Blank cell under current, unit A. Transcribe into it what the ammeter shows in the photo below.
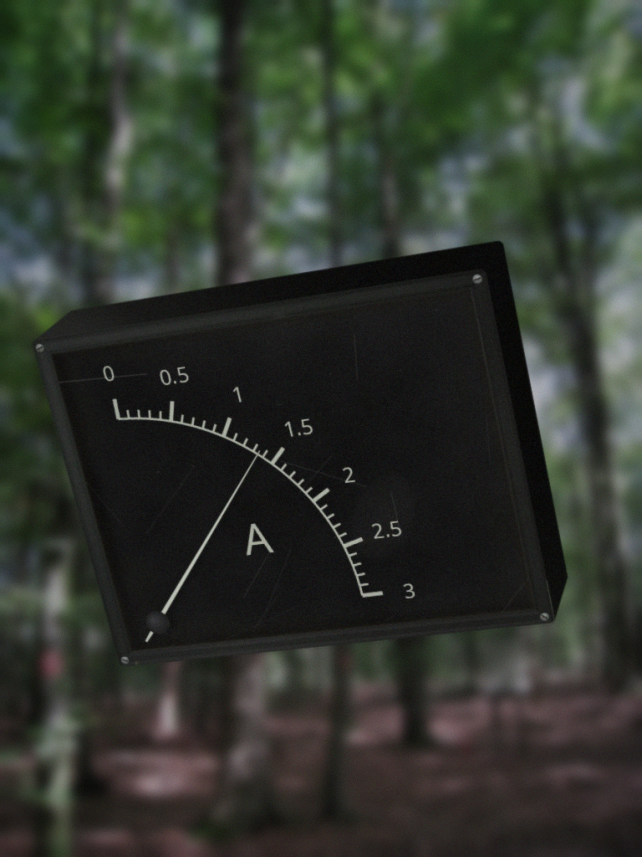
1.35 A
